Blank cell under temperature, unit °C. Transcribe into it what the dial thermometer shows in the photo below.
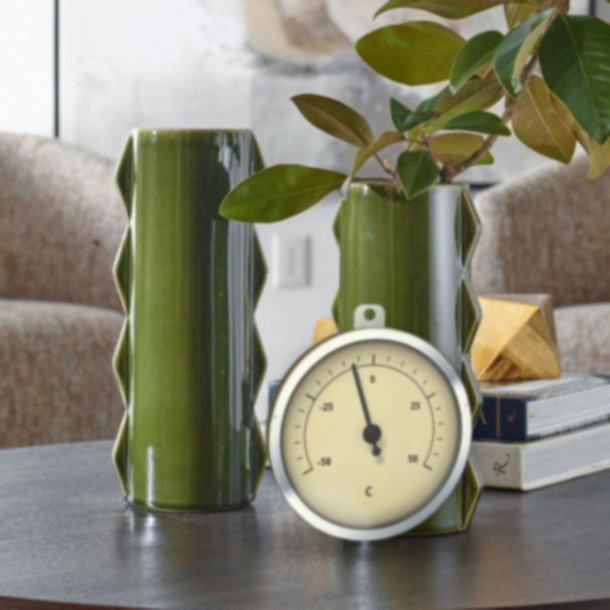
-7.5 °C
